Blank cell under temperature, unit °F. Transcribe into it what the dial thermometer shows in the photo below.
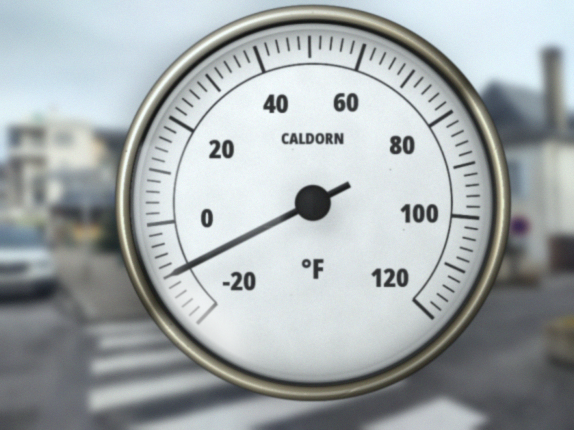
-10 °F
